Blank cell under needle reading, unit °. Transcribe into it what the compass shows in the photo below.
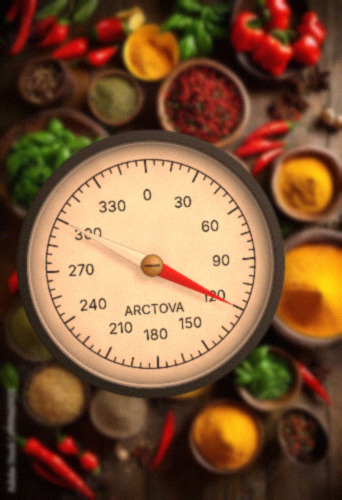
120 °
